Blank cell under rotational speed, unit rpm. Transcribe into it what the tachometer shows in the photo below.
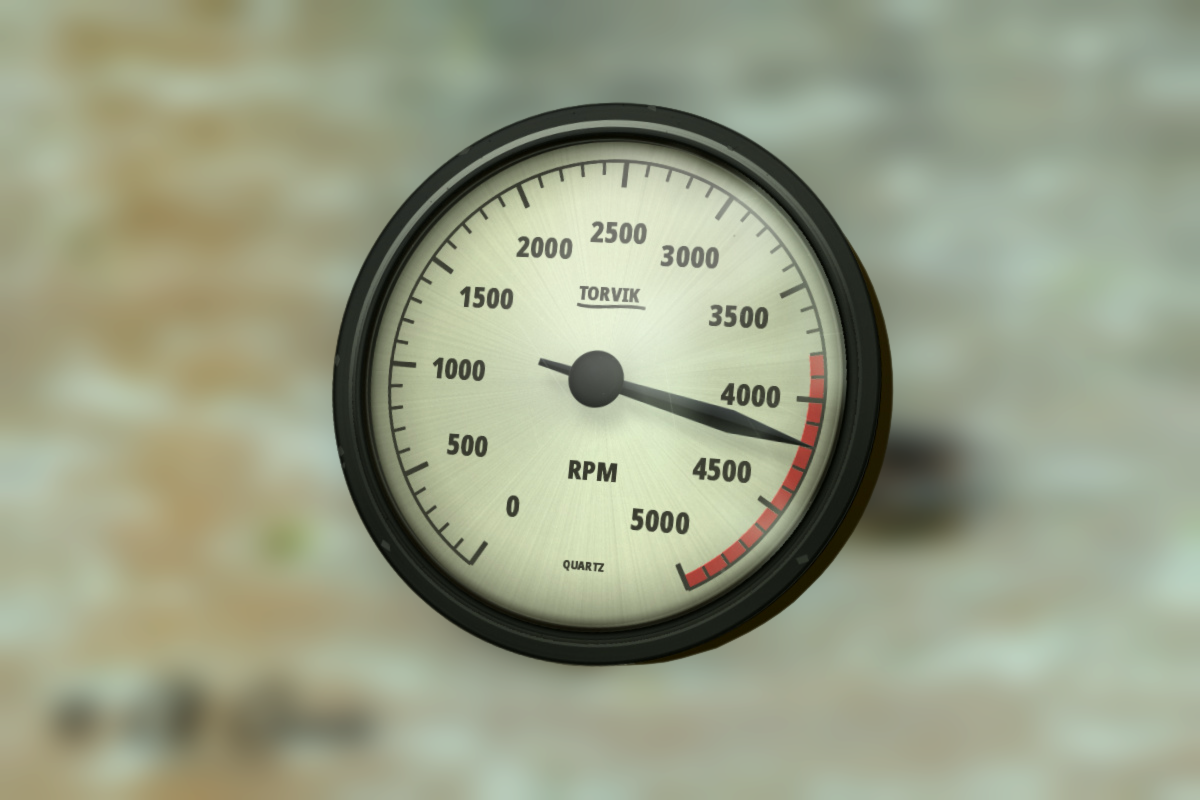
4200 rpm
